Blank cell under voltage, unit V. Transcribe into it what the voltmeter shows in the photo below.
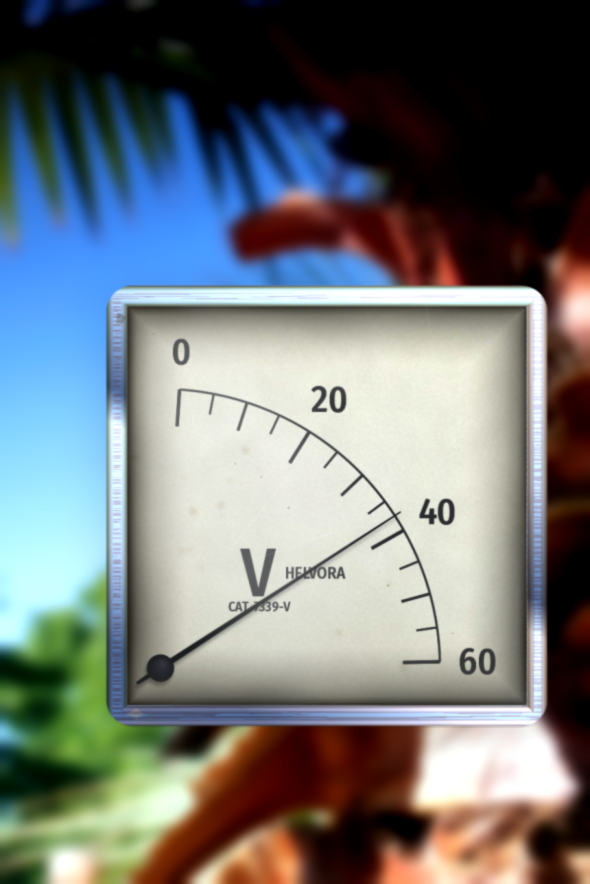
37.5 V
